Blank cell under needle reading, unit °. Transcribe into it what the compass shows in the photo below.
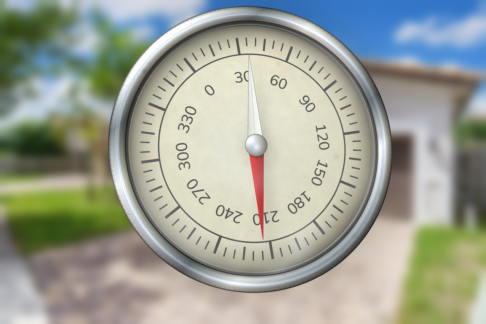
215 °
